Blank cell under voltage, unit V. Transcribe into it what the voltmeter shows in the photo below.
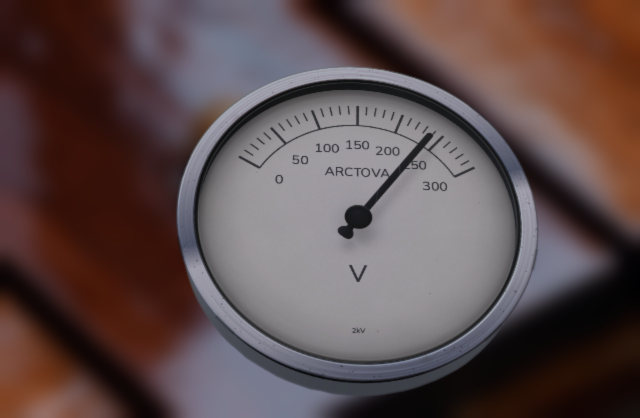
240 V
